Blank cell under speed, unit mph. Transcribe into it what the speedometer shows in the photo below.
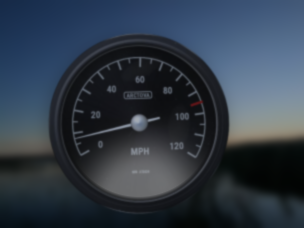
7.5 mph
